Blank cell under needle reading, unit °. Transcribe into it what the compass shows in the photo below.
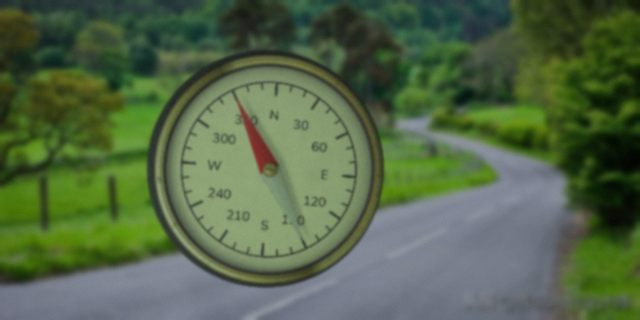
330 °
